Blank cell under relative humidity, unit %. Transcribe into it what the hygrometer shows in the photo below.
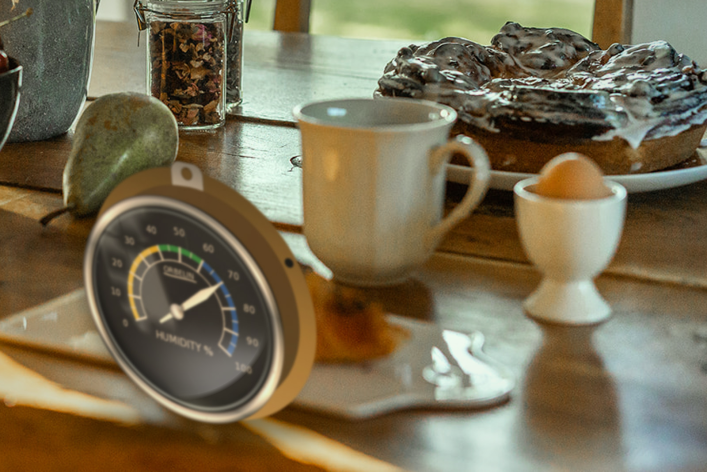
70 %
